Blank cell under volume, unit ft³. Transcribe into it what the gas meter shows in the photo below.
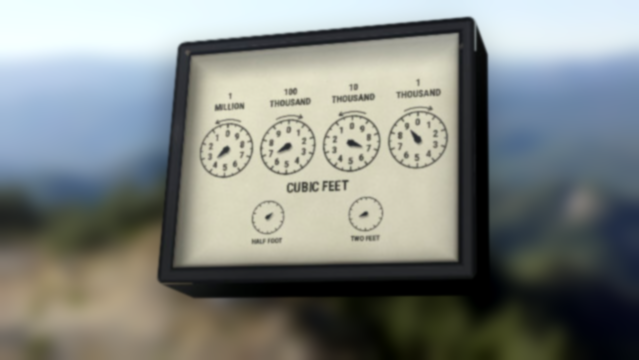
366900 ft³
